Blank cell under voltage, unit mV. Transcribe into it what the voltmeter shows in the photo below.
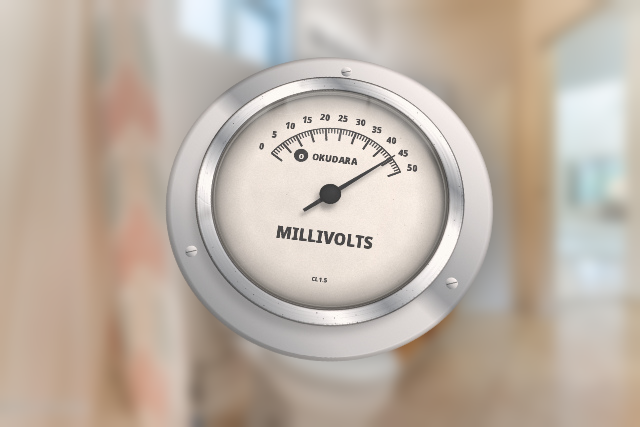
45 mV
